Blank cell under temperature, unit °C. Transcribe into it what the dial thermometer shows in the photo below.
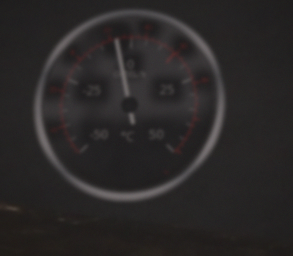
-5 °C
